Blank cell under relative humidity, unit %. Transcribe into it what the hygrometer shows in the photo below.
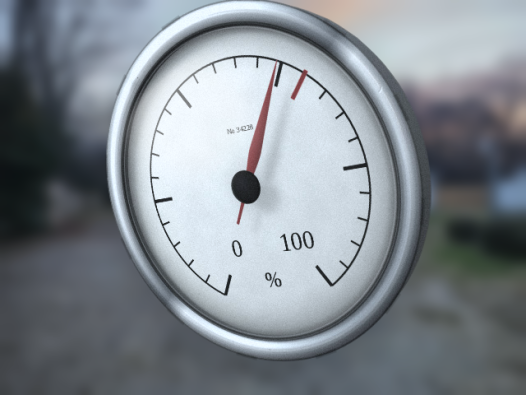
60 %
